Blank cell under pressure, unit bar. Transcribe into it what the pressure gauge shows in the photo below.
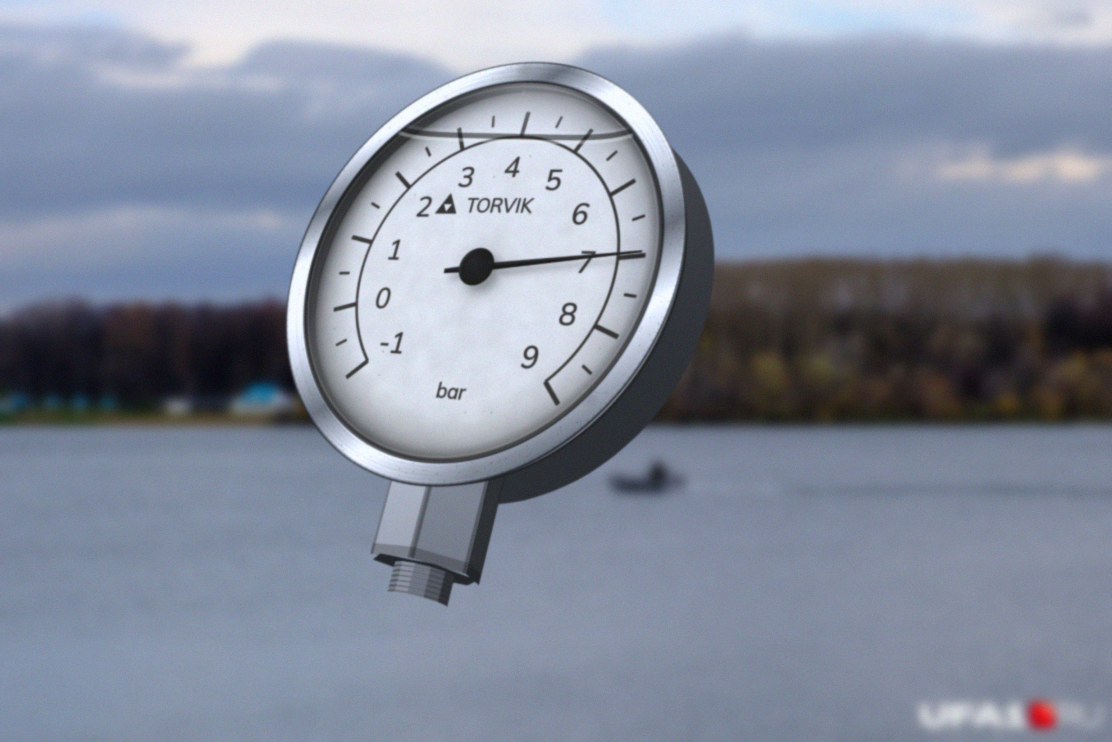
7 bar
